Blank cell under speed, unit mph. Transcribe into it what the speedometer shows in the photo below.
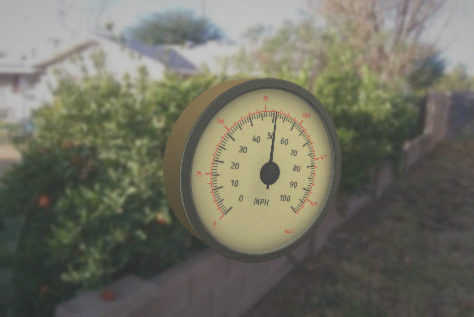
50 mph
